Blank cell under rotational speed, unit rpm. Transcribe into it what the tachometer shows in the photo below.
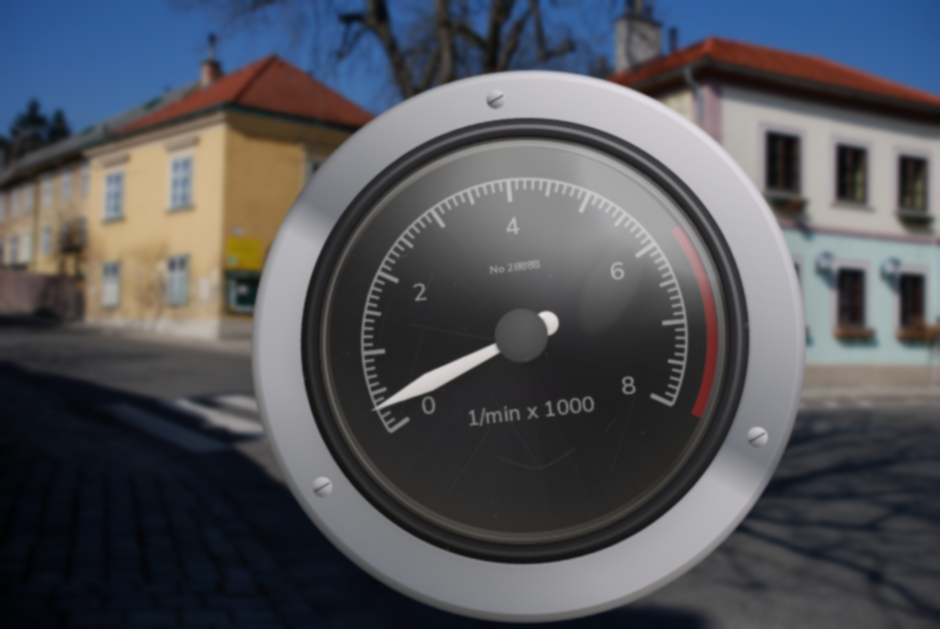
300 rpm
